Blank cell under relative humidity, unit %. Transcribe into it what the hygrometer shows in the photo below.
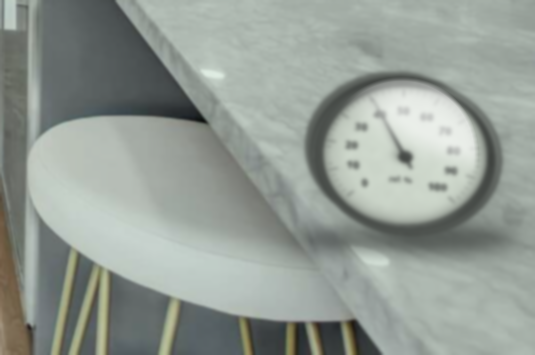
40 %
